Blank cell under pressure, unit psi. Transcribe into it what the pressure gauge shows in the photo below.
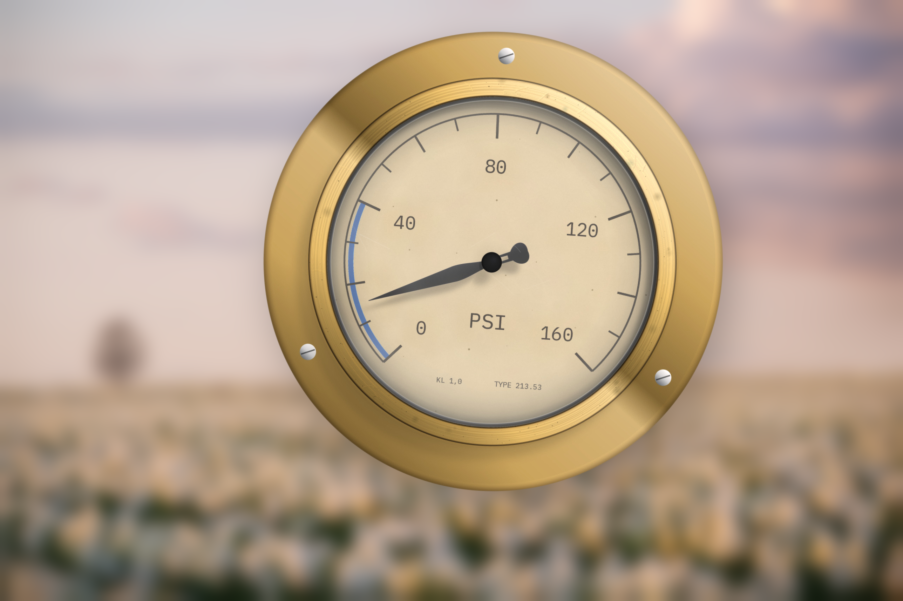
15 psi
